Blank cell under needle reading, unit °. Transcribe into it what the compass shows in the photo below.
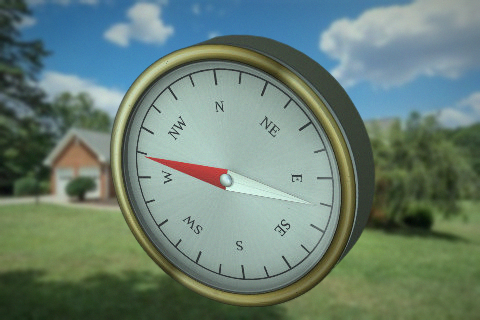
285 °
